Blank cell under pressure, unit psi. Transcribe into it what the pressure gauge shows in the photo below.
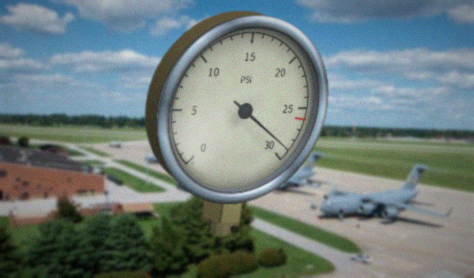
29 psi
